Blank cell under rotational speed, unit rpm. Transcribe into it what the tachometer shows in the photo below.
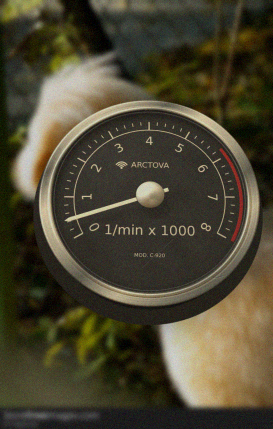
400 rpm
